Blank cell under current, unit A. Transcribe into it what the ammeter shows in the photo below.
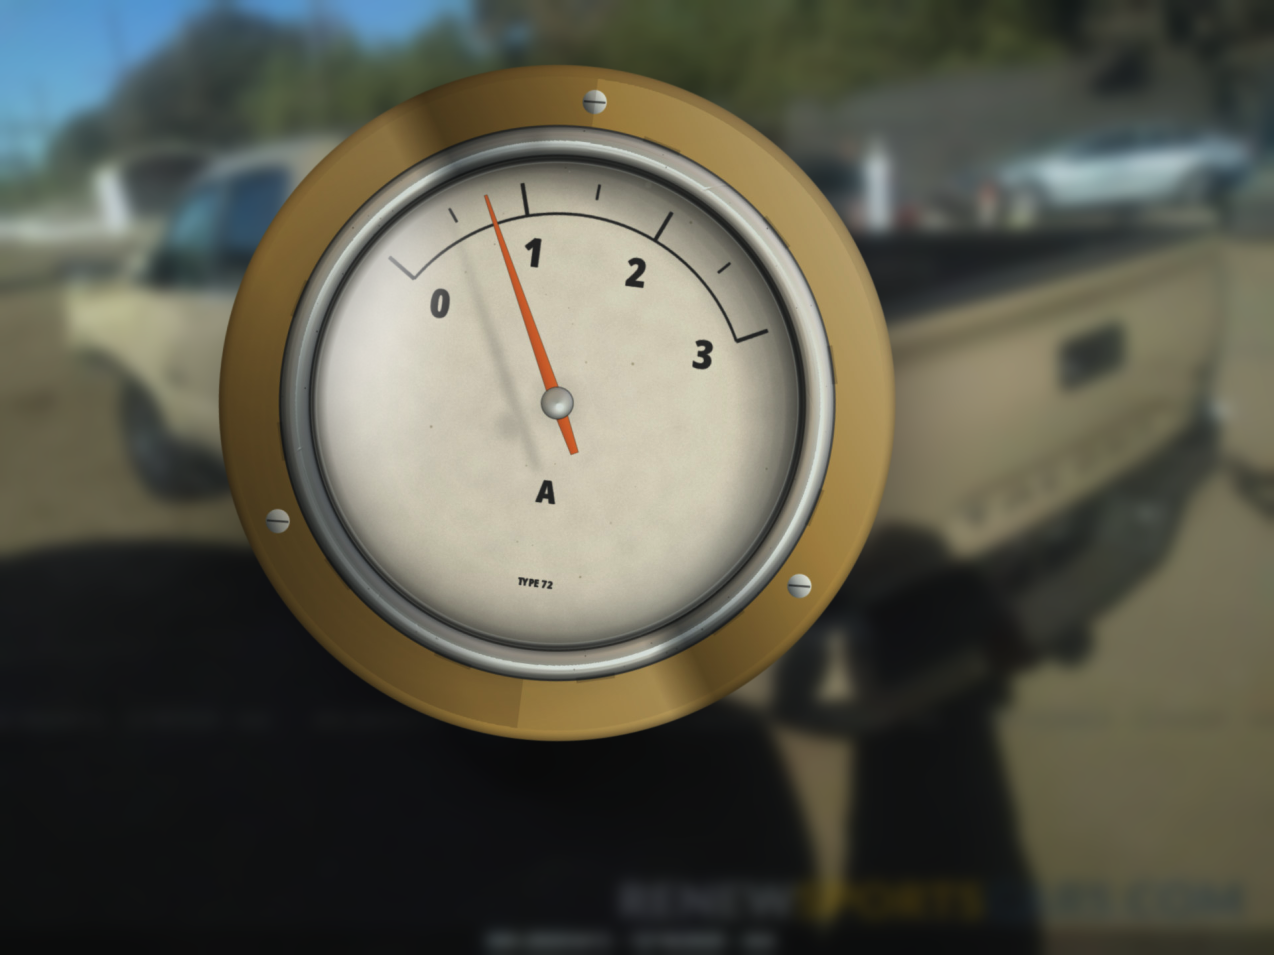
0.75 A
